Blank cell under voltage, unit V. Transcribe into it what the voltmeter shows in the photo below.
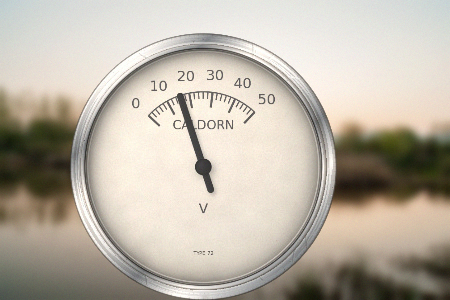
16 V
